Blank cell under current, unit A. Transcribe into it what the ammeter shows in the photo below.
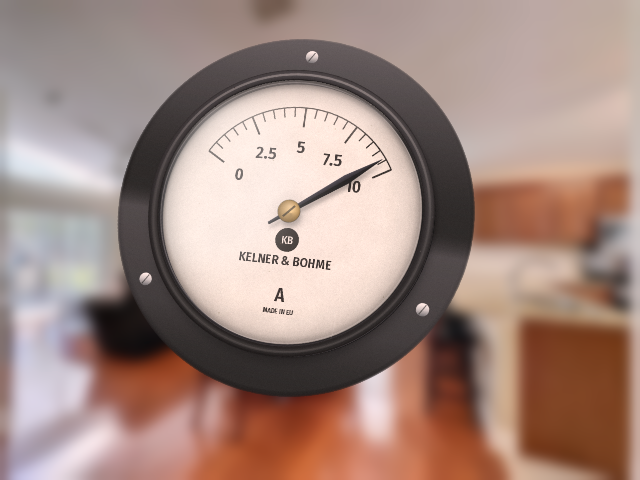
9.5 A
